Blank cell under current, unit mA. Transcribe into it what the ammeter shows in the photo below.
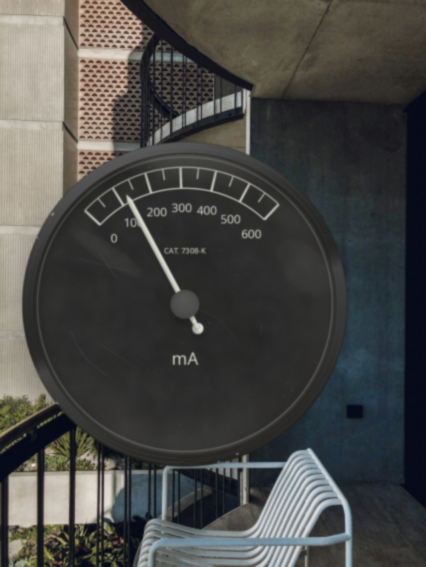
125 mA
